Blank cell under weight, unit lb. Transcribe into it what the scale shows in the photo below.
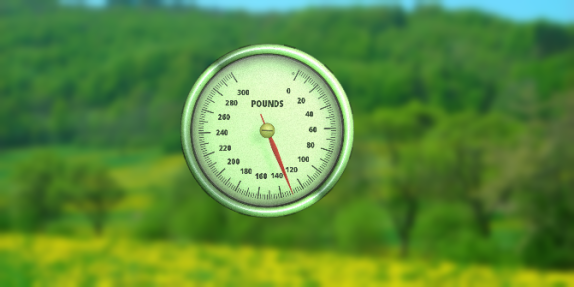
130 lb
